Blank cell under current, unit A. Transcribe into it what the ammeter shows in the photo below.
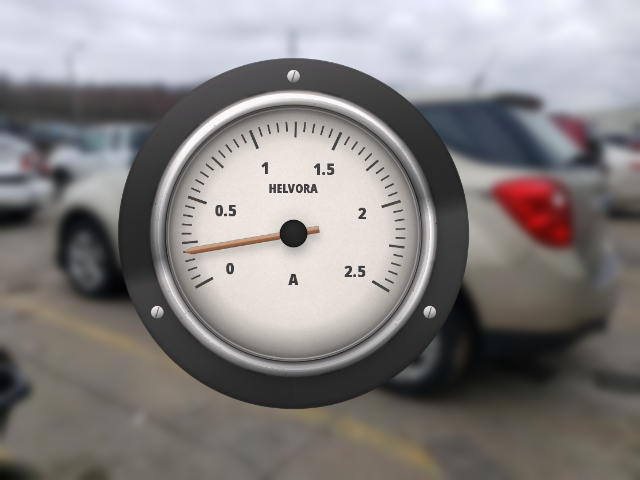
0.2 A
